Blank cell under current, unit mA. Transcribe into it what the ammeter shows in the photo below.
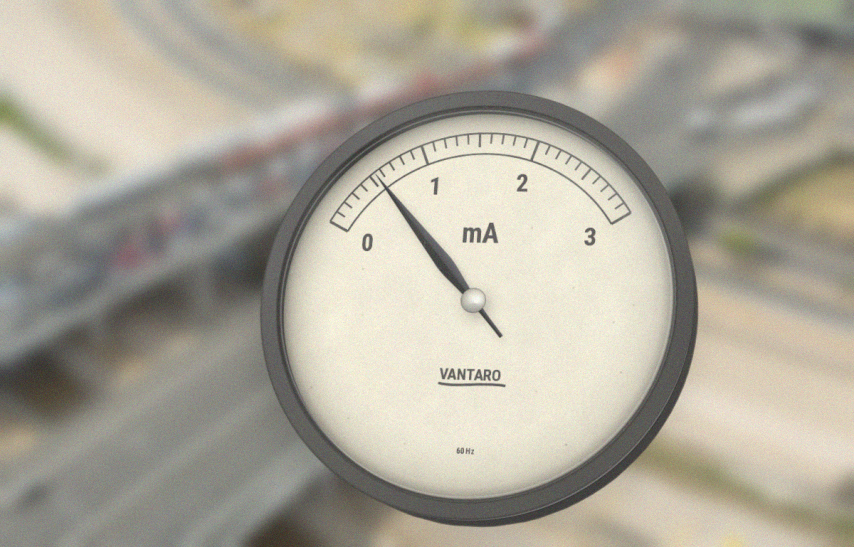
0.55 mA
